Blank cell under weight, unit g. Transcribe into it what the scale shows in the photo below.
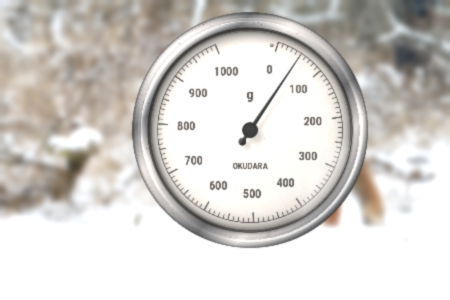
50 g
